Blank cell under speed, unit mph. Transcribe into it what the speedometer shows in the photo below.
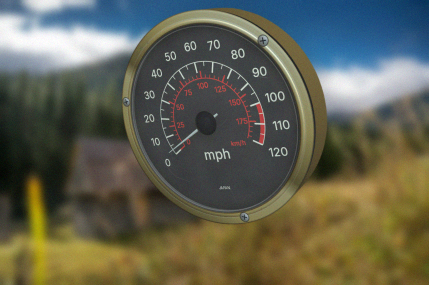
2.5 mph
